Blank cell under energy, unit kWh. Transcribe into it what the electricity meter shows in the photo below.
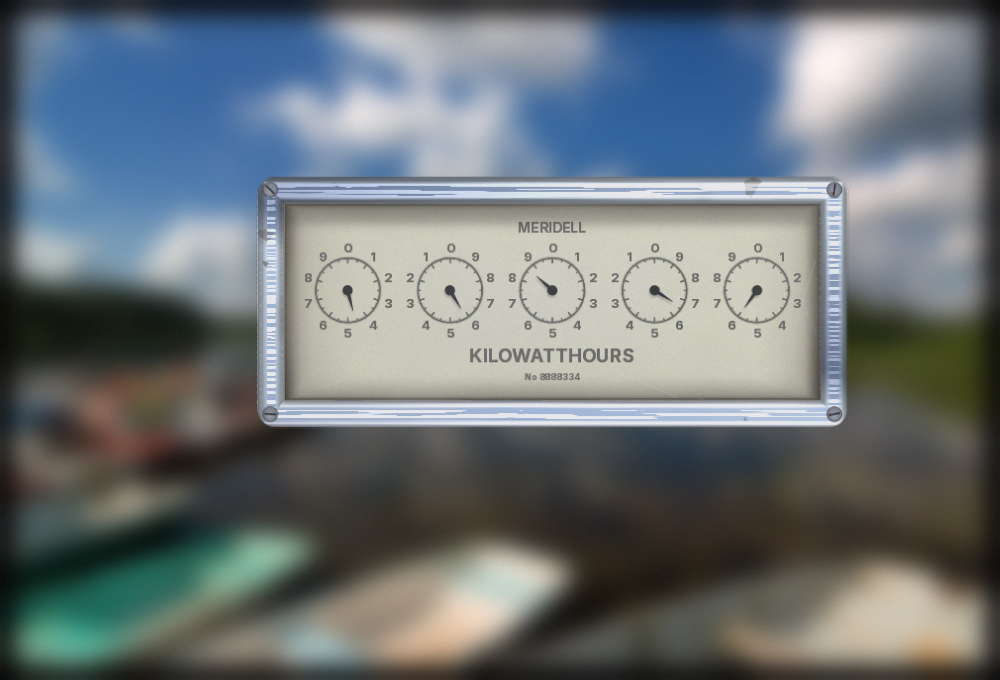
45866 kWh
